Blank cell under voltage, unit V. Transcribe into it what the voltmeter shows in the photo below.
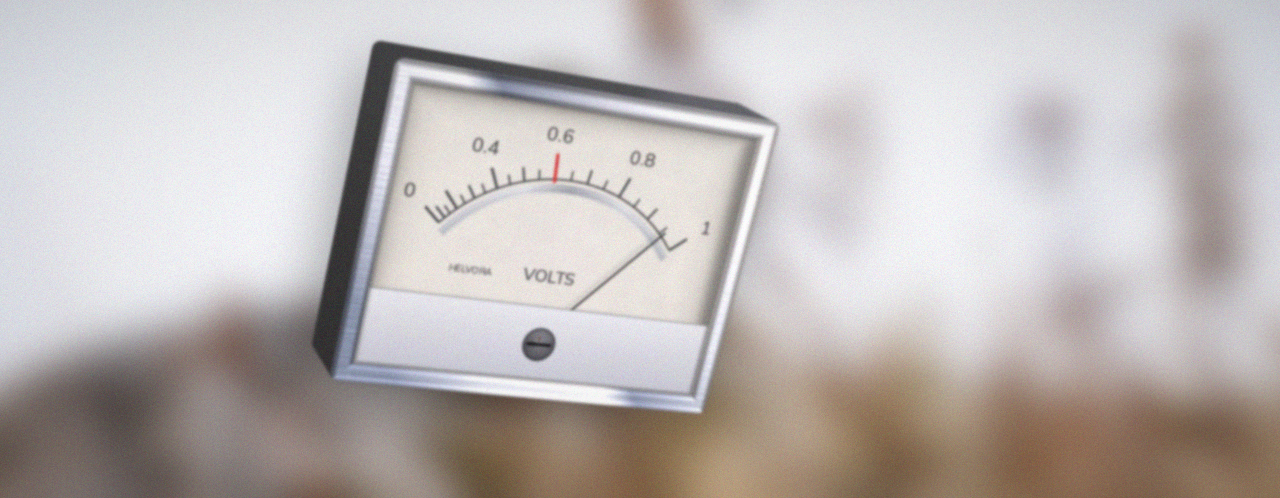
0.95 V
